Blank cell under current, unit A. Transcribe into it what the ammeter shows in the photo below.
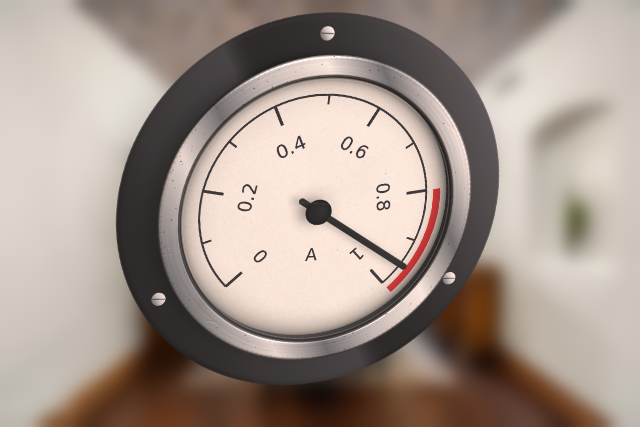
0.95 A
